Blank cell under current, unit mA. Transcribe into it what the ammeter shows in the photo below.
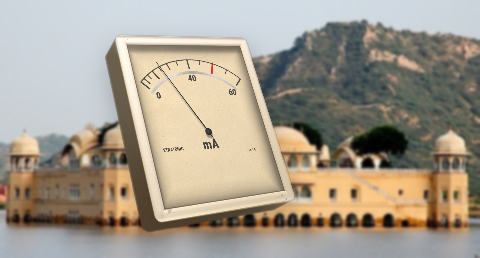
25 mA
